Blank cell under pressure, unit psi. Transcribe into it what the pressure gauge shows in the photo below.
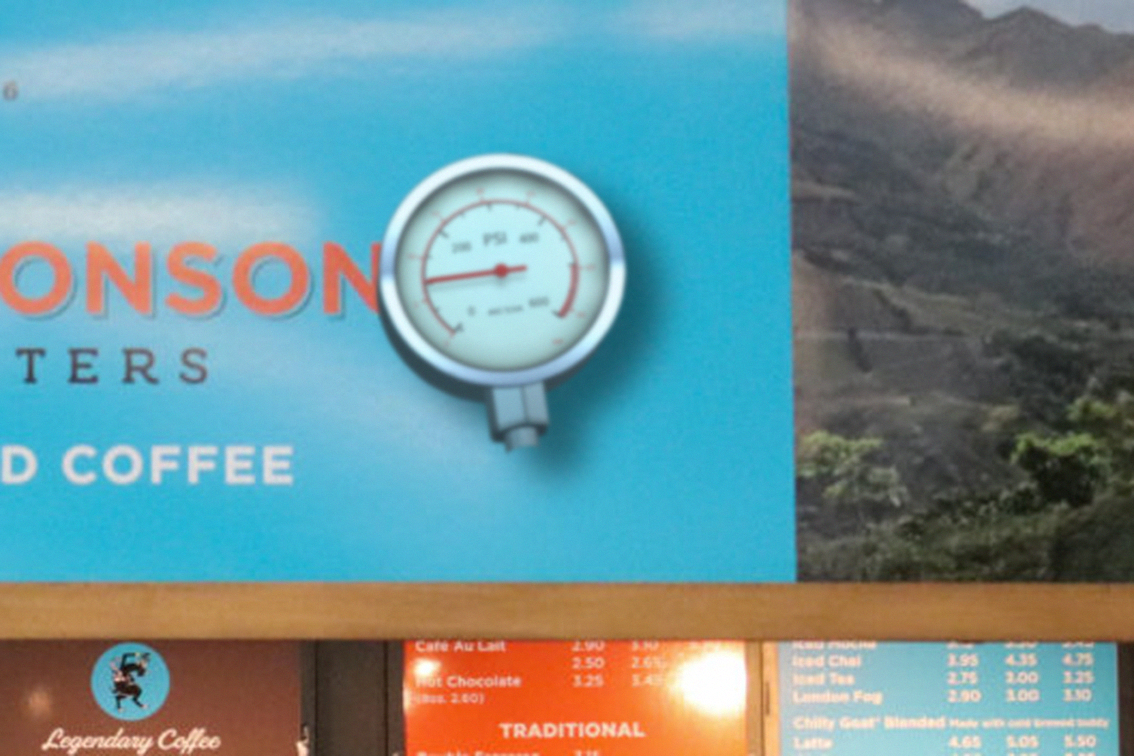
100 psi
